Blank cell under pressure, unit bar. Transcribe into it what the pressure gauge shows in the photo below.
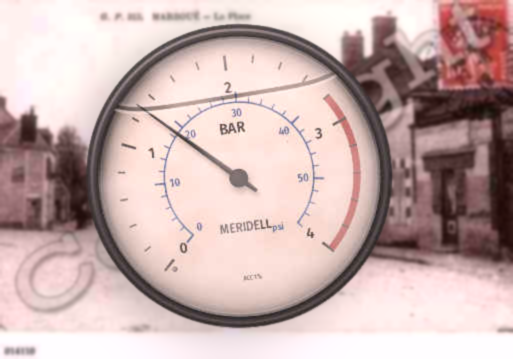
1.3 bar
